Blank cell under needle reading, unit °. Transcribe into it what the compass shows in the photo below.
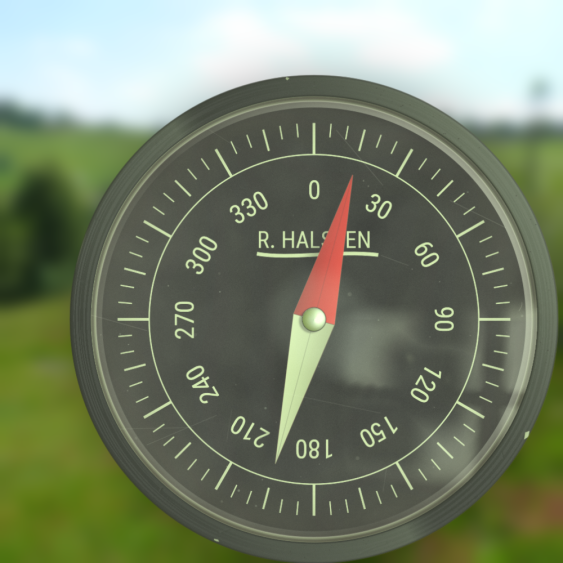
15 °
